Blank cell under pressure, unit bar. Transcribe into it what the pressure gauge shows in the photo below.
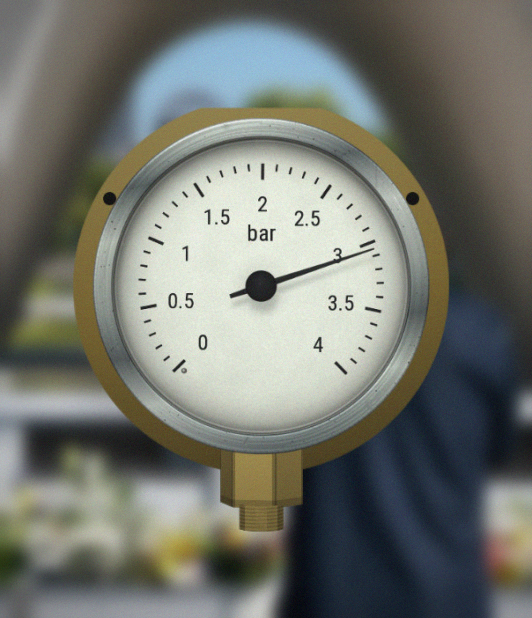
3.05 bar
